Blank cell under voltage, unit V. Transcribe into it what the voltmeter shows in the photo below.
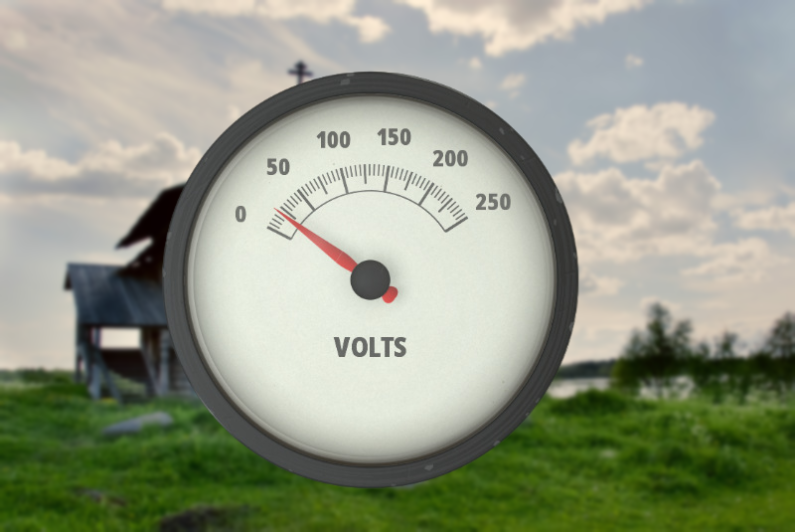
20 V
